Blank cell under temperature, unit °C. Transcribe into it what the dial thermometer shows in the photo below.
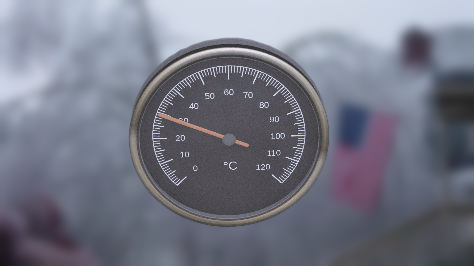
30 °C
